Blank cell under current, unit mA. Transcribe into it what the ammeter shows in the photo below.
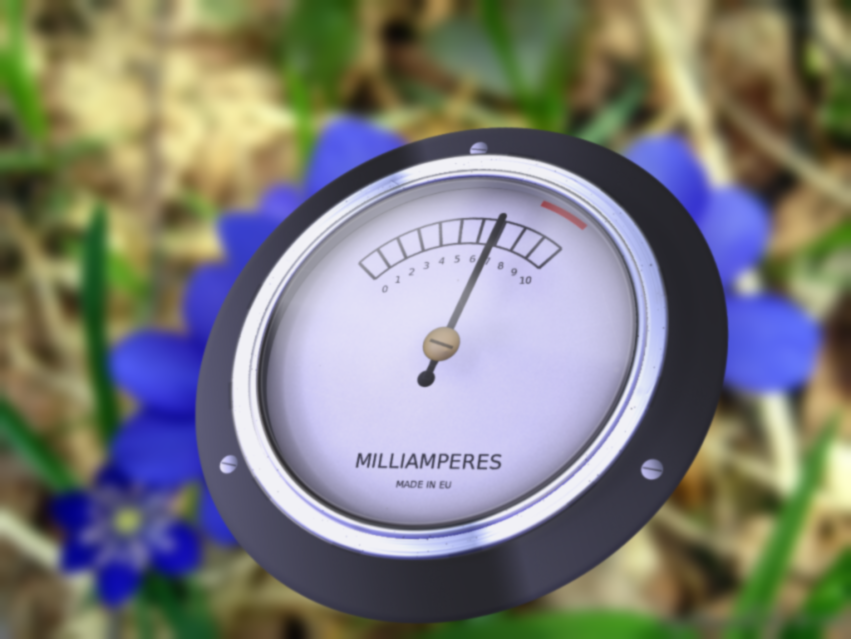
7 mA
